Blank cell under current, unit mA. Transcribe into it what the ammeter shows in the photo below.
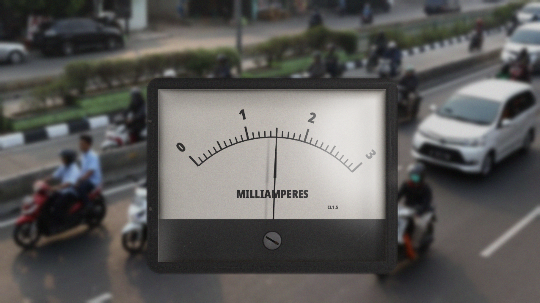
1.5 mA
